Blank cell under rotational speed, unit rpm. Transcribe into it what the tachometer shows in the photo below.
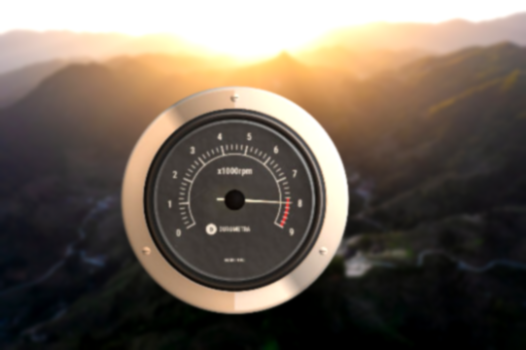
8000 rpm
